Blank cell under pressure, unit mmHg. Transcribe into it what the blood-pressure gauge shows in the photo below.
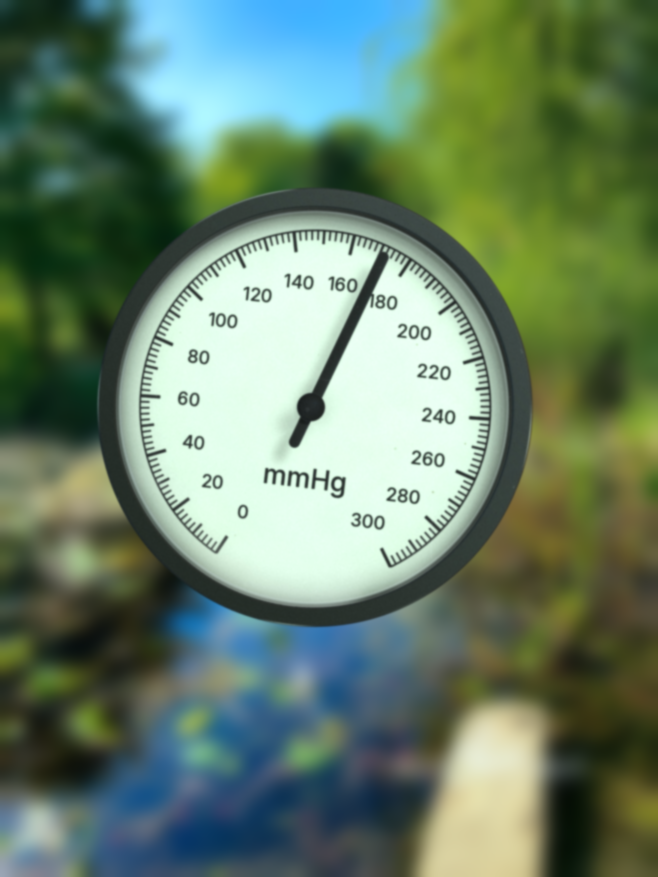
172 mmHg
